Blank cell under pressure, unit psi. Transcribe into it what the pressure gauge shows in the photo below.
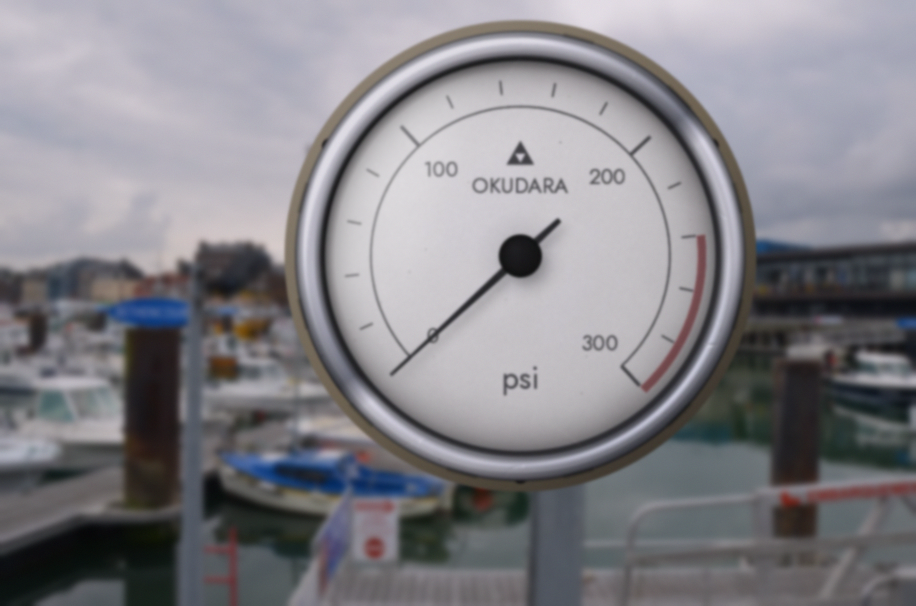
0 psi
